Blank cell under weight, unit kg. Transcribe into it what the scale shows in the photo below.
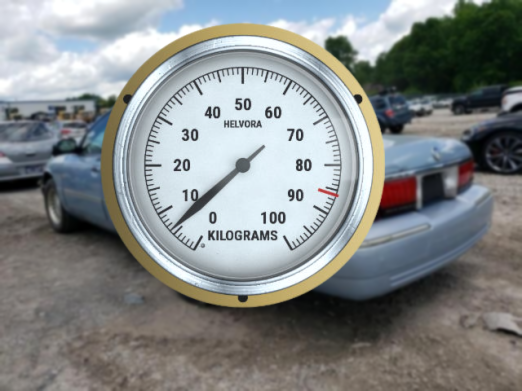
6 kg
